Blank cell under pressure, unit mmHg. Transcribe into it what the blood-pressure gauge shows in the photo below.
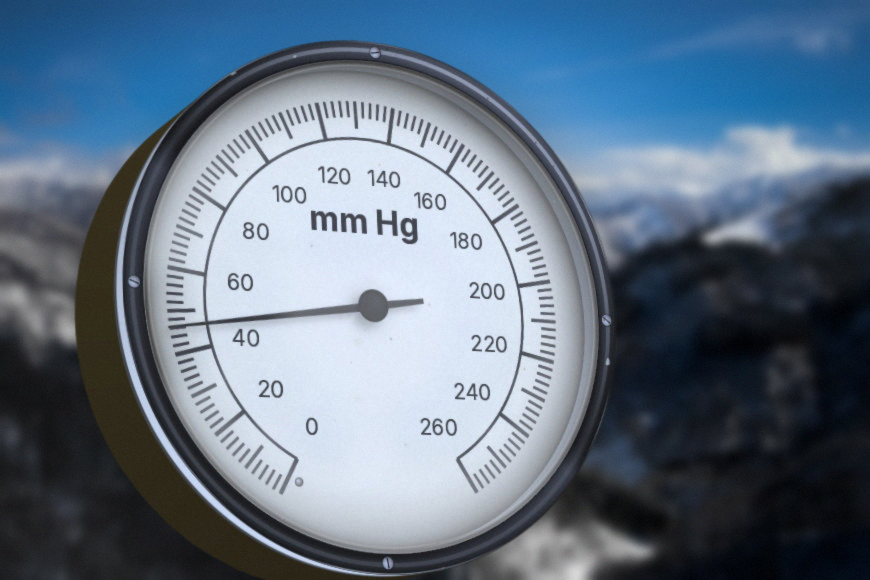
46 mmHg
